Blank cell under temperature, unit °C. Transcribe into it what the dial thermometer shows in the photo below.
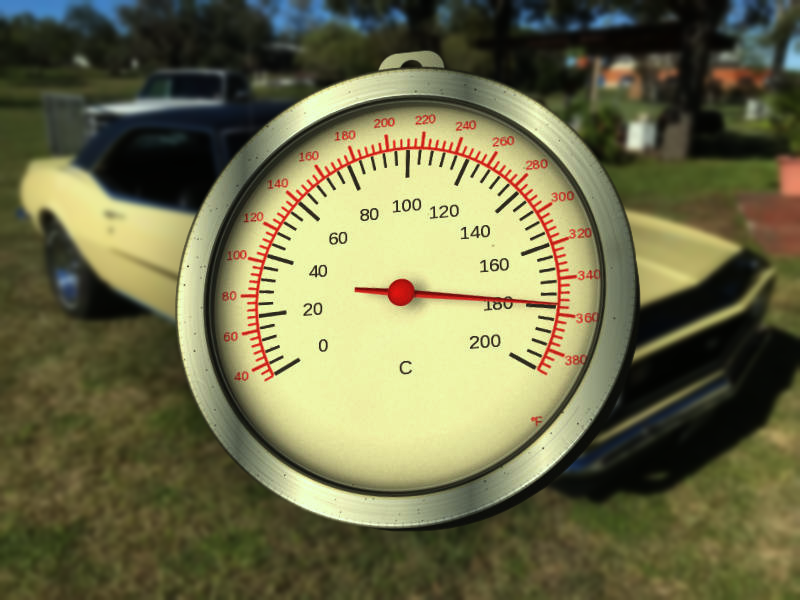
180 °C
